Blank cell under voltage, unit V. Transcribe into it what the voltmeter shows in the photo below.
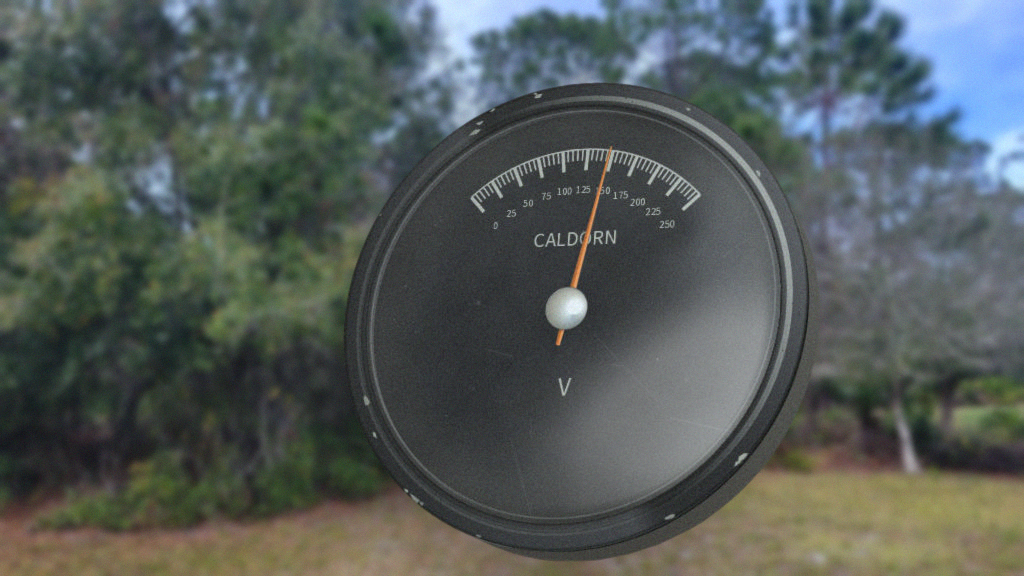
150 V
